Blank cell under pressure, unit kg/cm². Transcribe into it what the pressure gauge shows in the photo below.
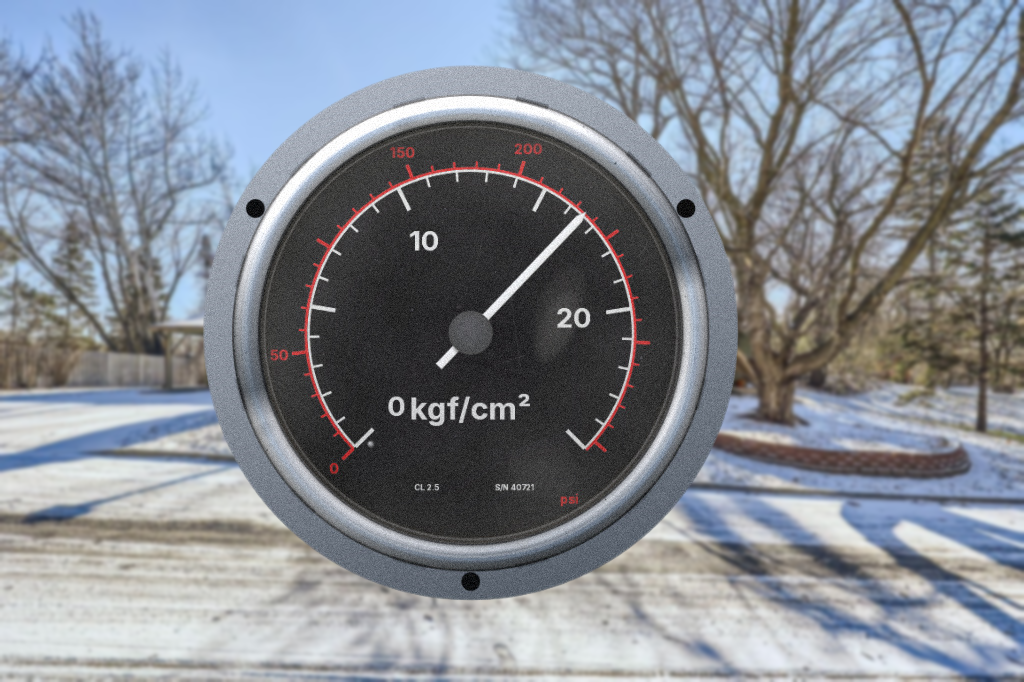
16.5 kg/cm²
